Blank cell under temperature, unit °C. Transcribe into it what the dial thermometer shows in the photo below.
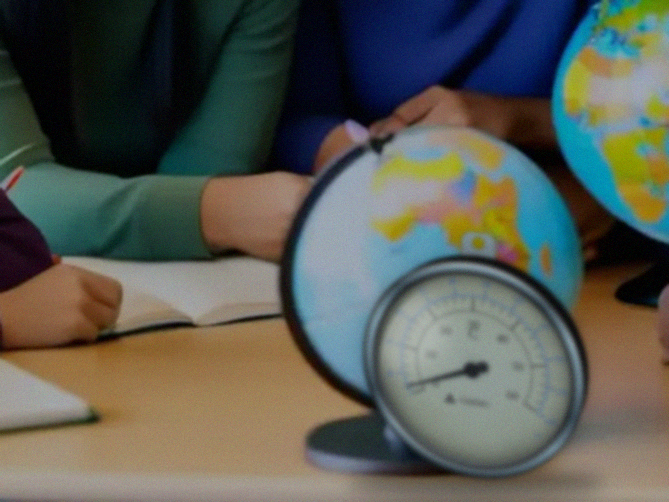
2 °C
